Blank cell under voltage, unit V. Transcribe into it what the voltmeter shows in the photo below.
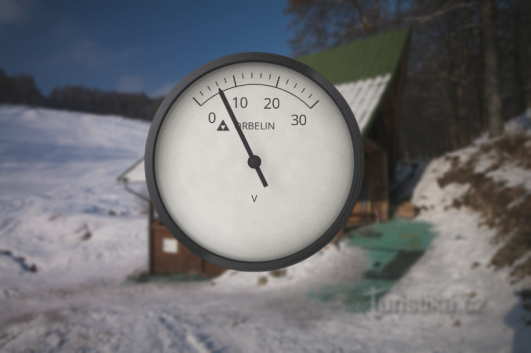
6 V
